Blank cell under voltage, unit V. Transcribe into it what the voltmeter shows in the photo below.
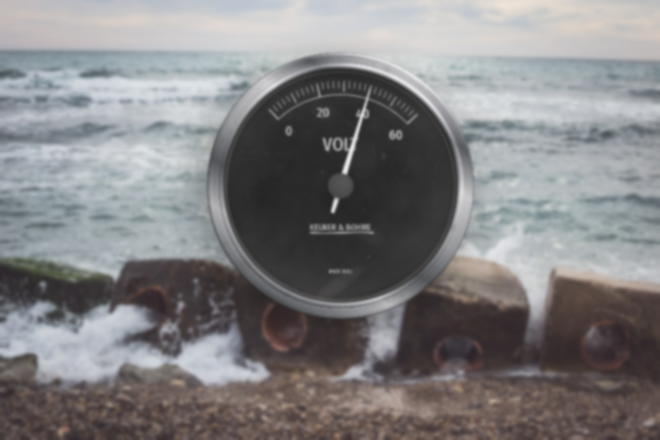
40 V
